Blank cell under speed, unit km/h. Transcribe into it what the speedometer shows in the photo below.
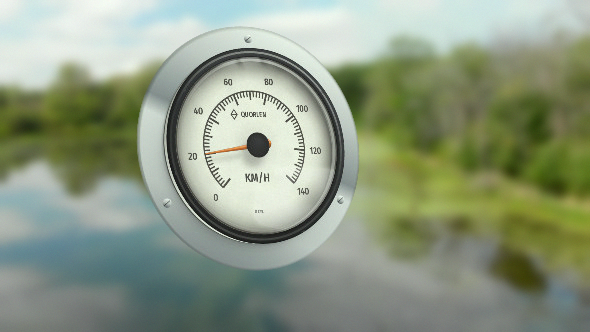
20 km/h
